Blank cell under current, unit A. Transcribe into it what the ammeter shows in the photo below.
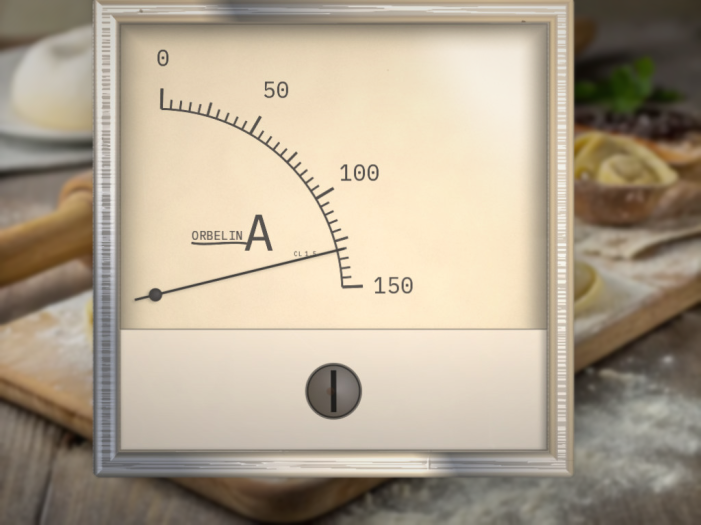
130 A
